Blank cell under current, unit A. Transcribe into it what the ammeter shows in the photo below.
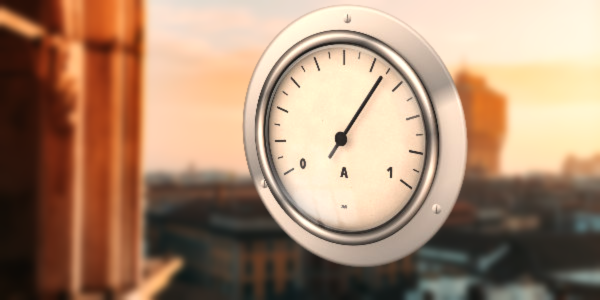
0.65 A
